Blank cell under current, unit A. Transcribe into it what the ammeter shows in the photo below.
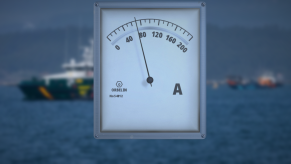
70 A
